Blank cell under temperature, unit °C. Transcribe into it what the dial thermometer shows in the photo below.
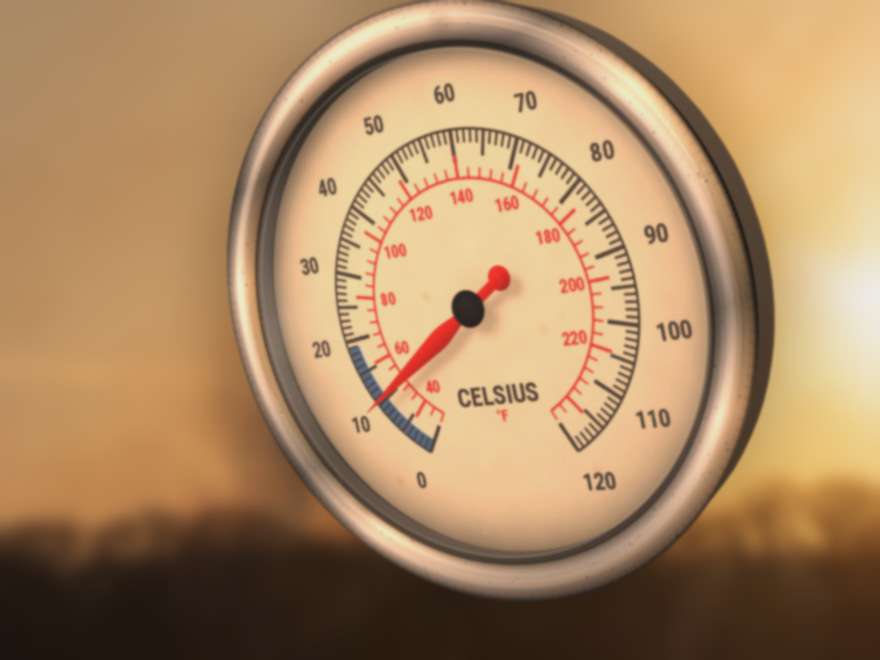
10 °C
